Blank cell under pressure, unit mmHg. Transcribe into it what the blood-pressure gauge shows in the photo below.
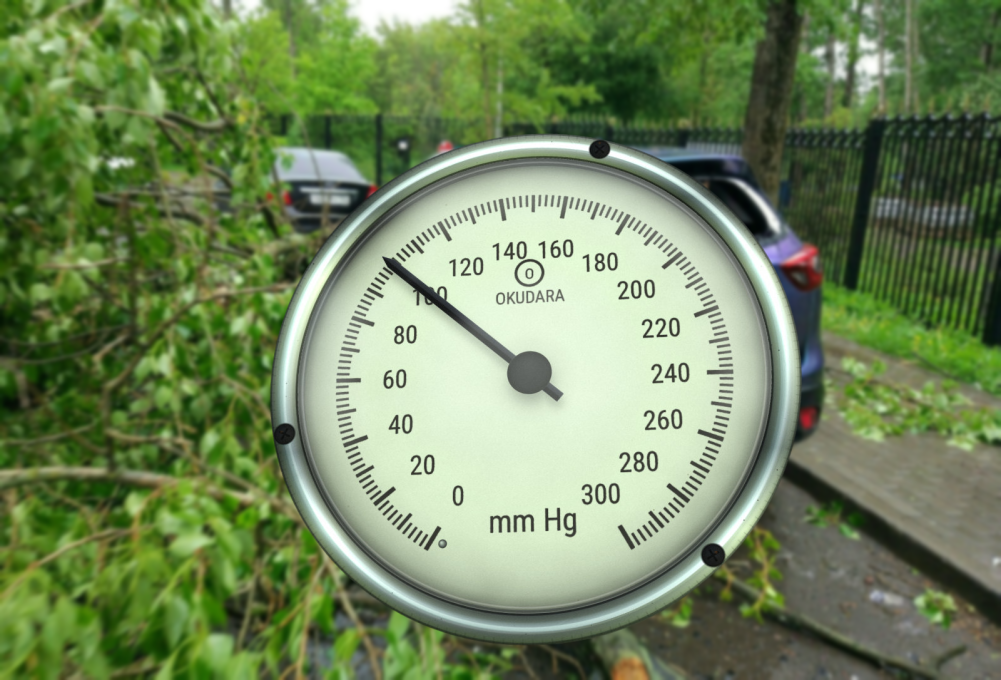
100 mmHg
